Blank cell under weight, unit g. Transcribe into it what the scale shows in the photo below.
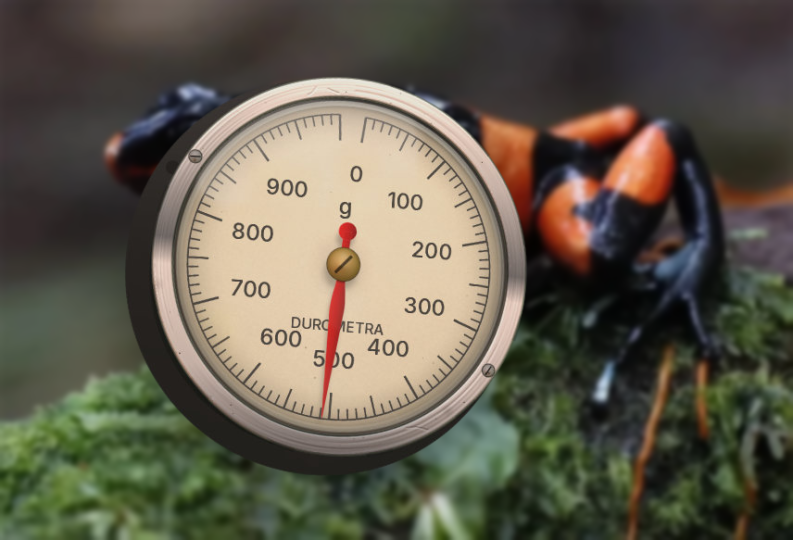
510 g
